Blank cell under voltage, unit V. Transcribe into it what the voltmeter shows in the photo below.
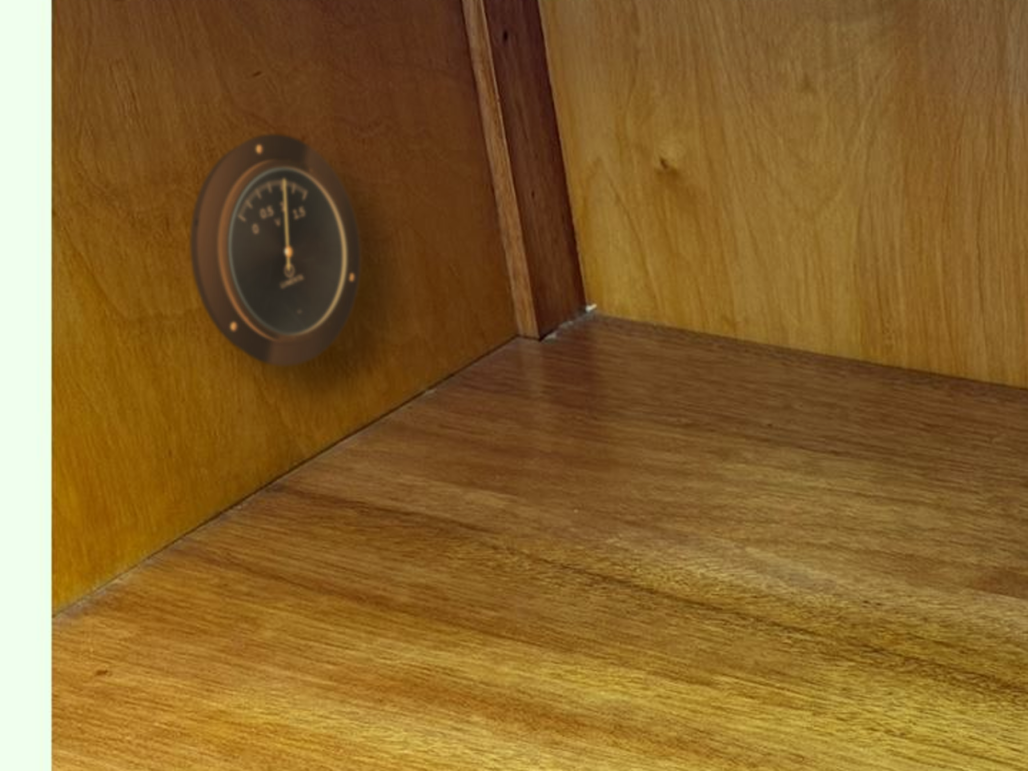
1 V
